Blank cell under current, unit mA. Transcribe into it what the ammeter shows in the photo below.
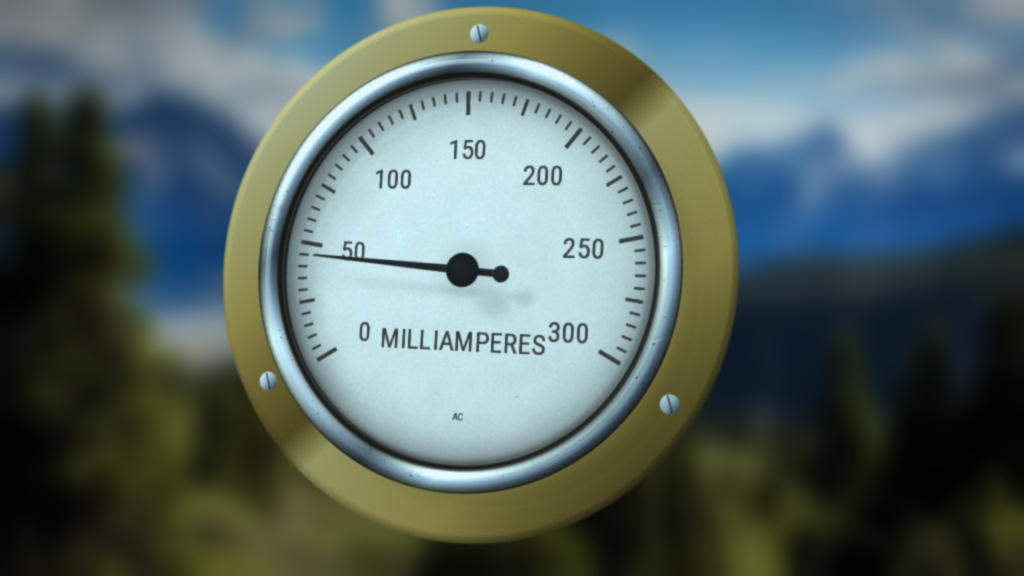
45 mA
